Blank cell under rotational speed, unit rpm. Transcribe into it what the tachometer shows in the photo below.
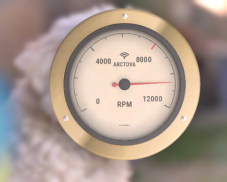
10500 rpm
